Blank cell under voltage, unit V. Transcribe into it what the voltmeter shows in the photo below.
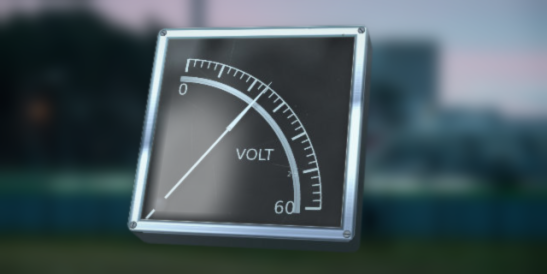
24 V
